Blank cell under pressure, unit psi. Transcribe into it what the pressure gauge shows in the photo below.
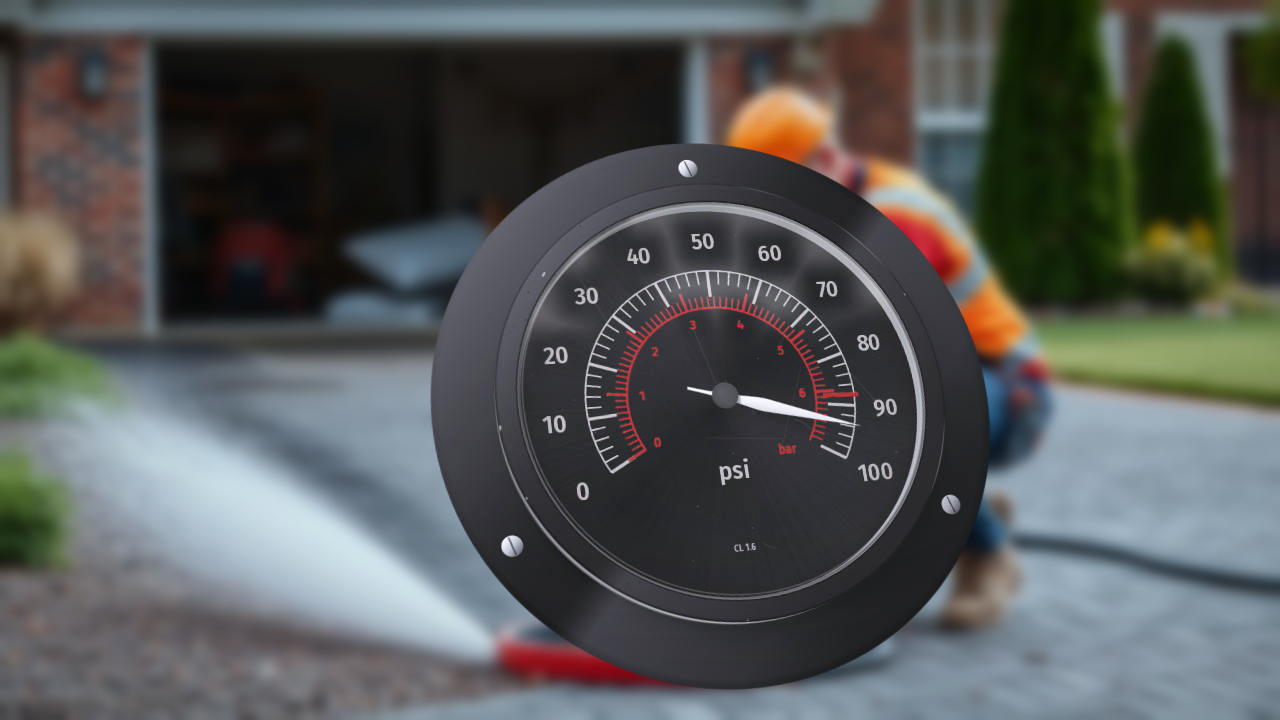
94 psi
